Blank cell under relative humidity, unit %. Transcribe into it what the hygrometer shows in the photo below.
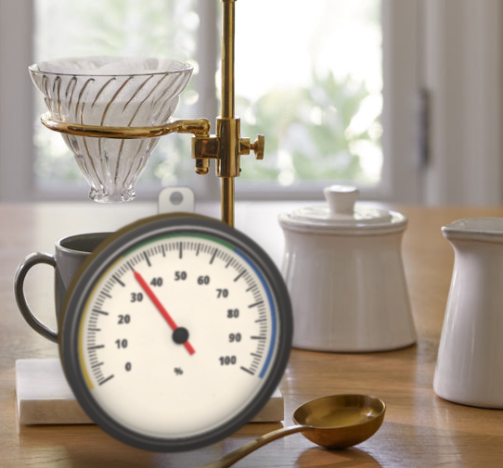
35 %
